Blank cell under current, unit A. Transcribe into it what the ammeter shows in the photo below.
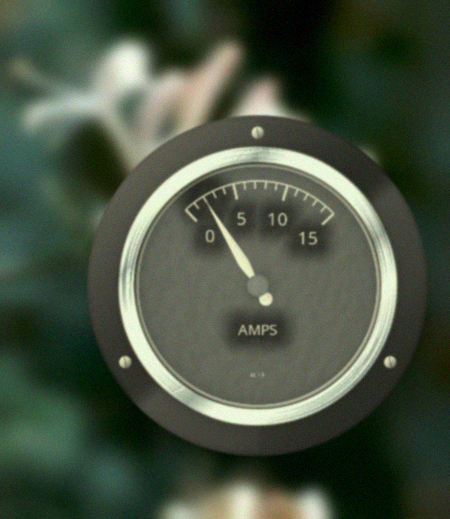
2 A
